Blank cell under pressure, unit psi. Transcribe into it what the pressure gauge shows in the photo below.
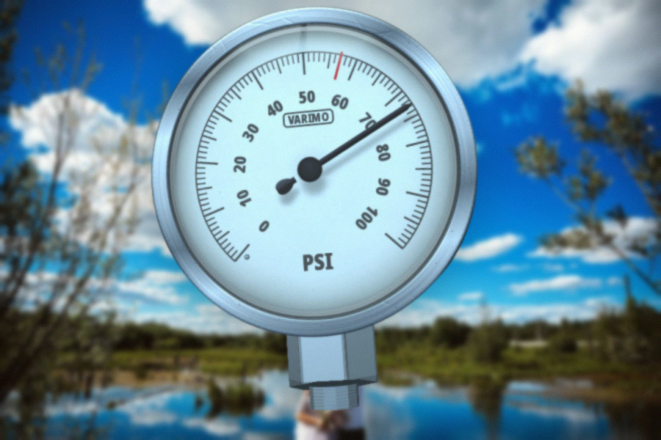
73 psi
